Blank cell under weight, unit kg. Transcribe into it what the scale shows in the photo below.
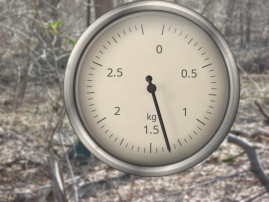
1.35 kg
